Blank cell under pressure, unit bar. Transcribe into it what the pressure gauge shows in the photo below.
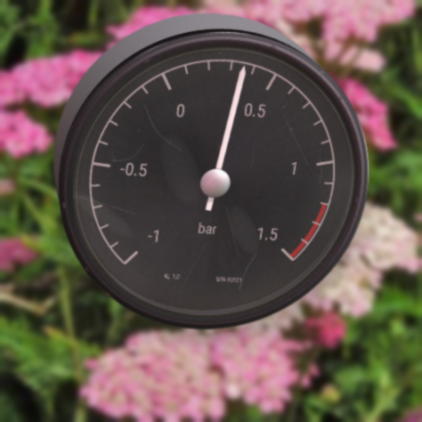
0.35 bar
